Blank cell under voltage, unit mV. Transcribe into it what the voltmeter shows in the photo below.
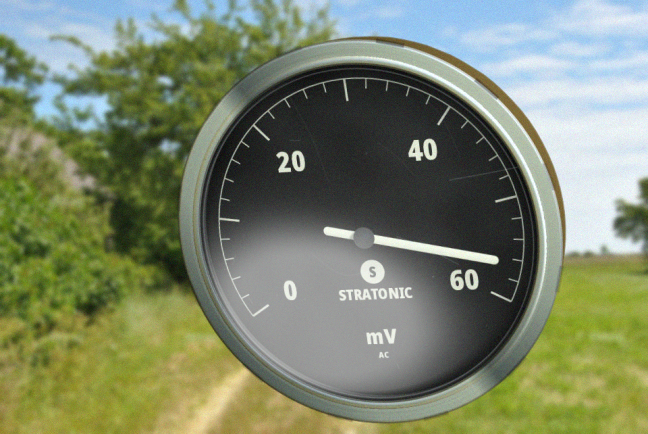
56 mV
